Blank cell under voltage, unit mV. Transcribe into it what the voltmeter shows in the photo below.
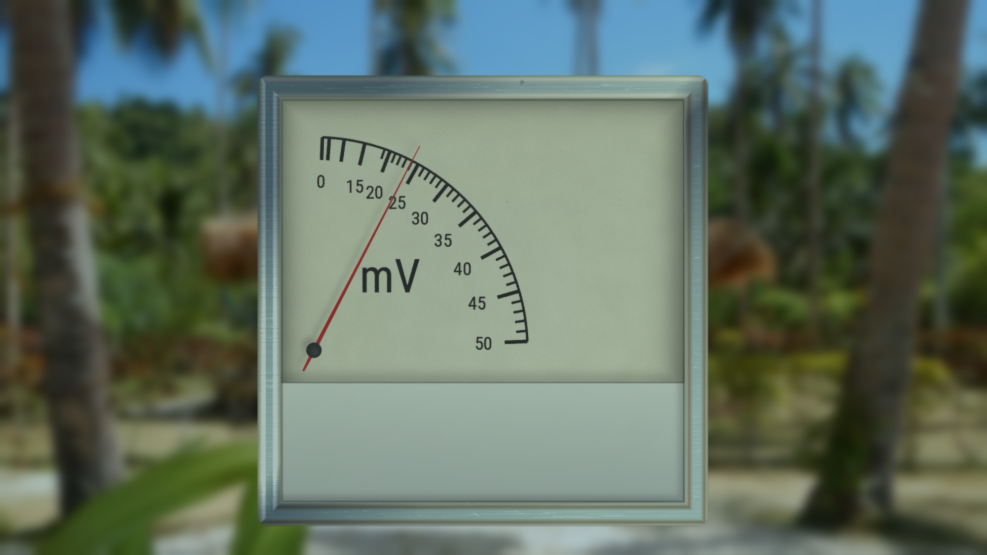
24 mV
